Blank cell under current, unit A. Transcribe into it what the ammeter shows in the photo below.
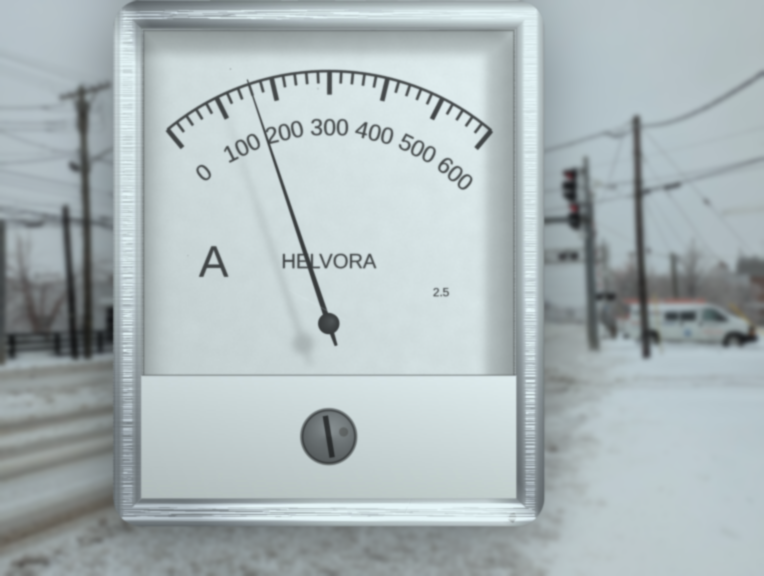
160 A
